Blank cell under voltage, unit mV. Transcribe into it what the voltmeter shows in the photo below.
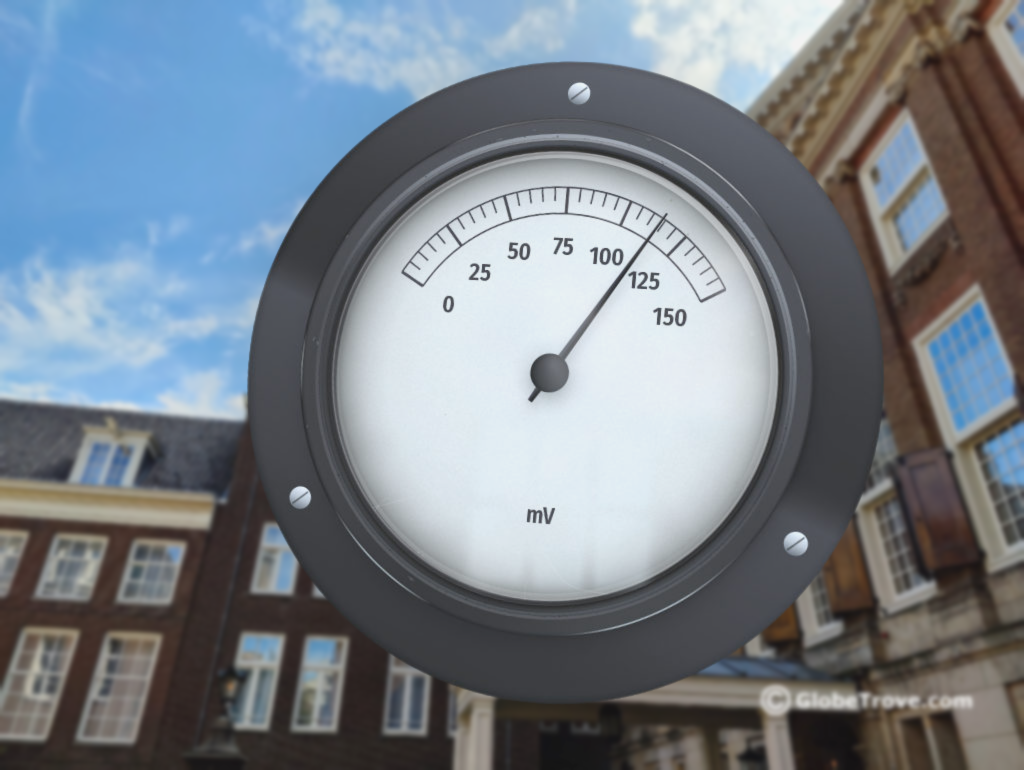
115 mV
